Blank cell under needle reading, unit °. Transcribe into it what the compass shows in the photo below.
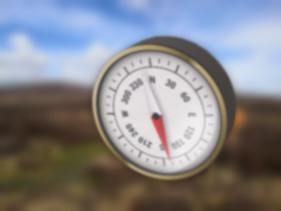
170 °
